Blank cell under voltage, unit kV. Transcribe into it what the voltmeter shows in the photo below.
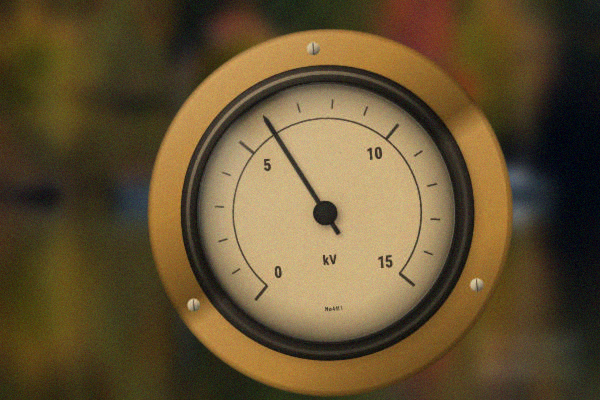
6 kV
